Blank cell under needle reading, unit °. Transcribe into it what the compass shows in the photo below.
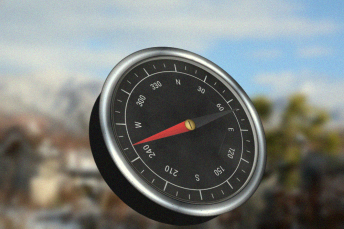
250 °
